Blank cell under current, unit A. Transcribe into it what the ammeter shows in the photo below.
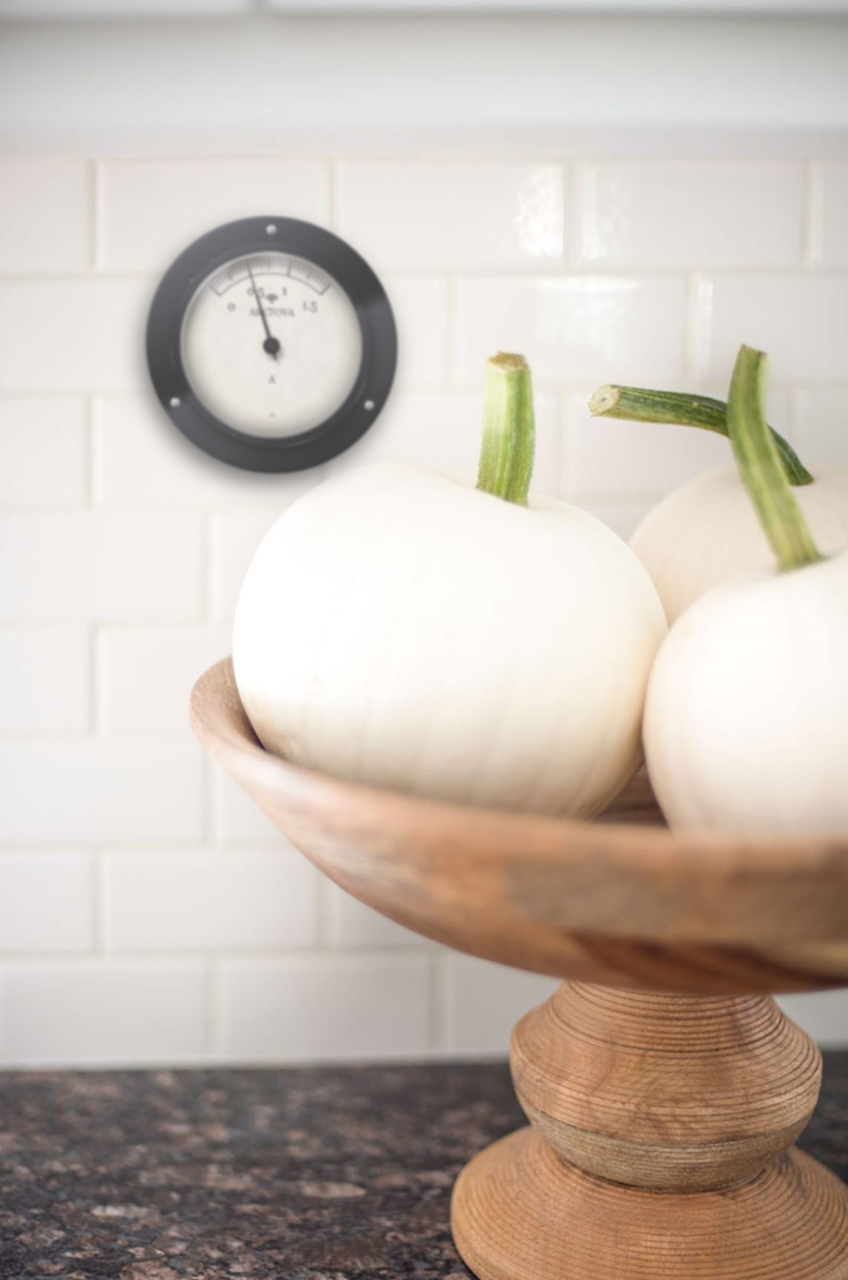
0.5 A
